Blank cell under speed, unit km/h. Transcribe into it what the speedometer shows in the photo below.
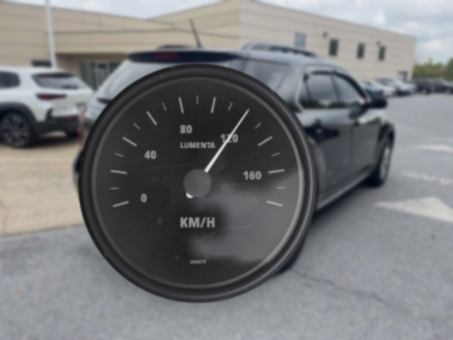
120 km/h
